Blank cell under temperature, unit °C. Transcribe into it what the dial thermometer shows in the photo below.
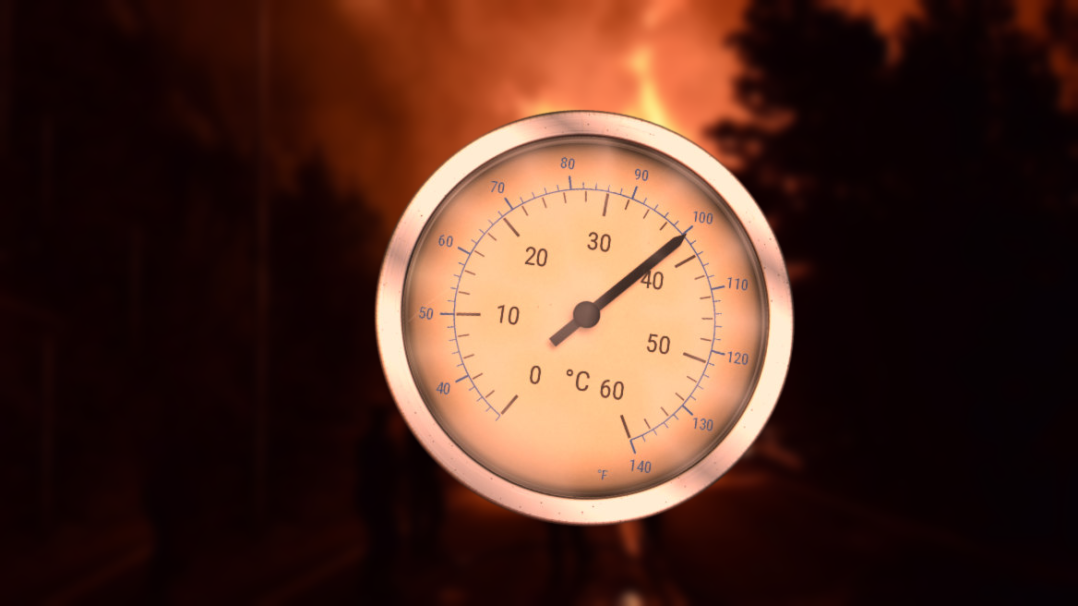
38 °C
